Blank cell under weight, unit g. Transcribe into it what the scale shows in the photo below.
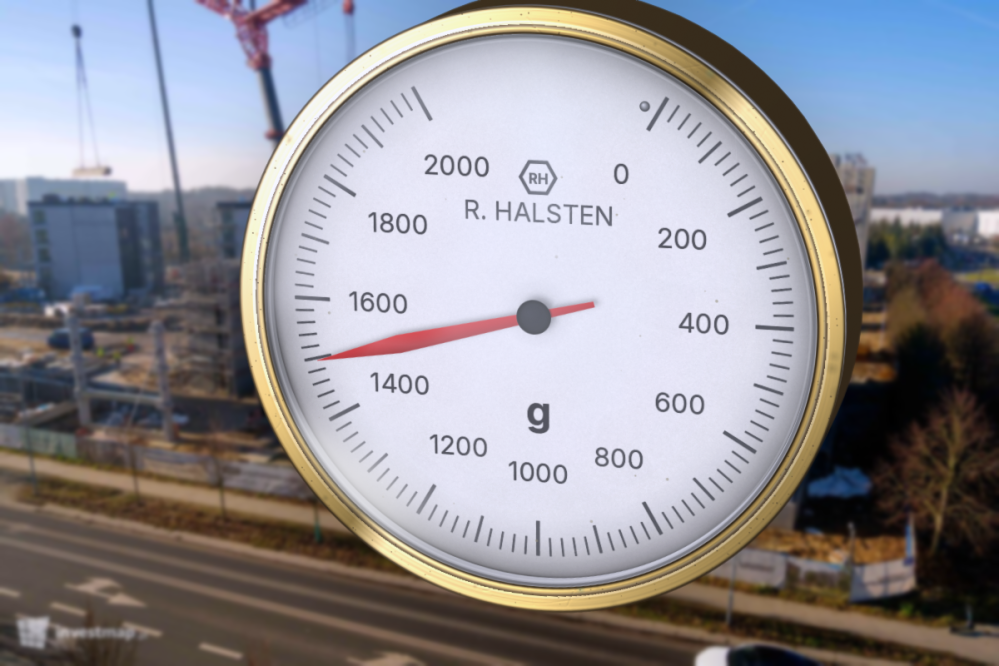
1500 g
